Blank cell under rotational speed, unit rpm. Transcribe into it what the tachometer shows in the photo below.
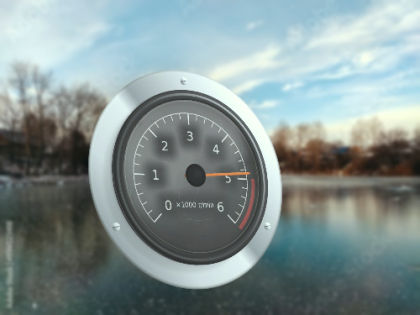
4900 rpm
